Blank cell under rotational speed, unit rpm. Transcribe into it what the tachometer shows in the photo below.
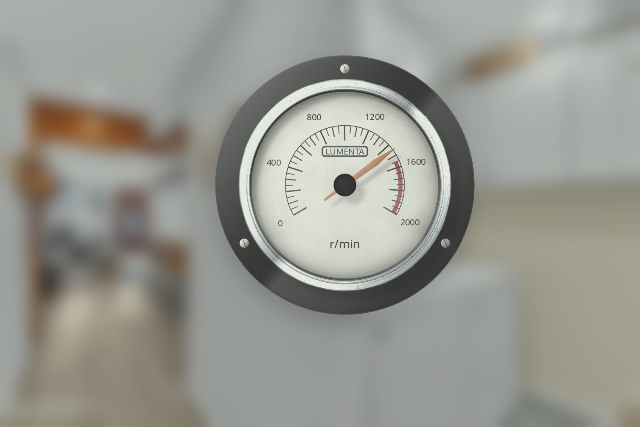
1450 rpm
